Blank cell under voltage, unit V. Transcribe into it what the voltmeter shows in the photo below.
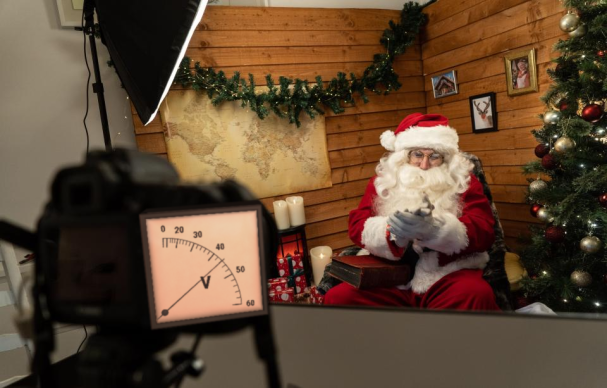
44 V
